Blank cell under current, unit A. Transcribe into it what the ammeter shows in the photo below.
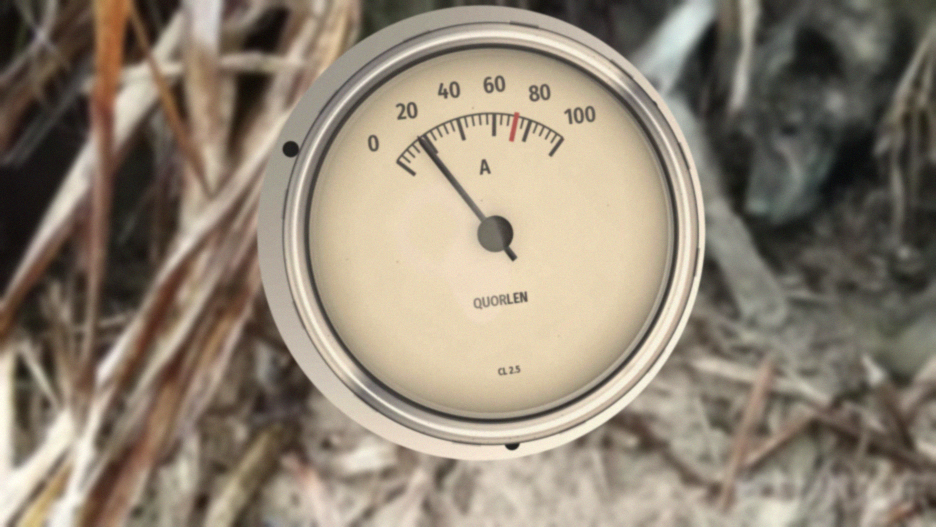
16 A
